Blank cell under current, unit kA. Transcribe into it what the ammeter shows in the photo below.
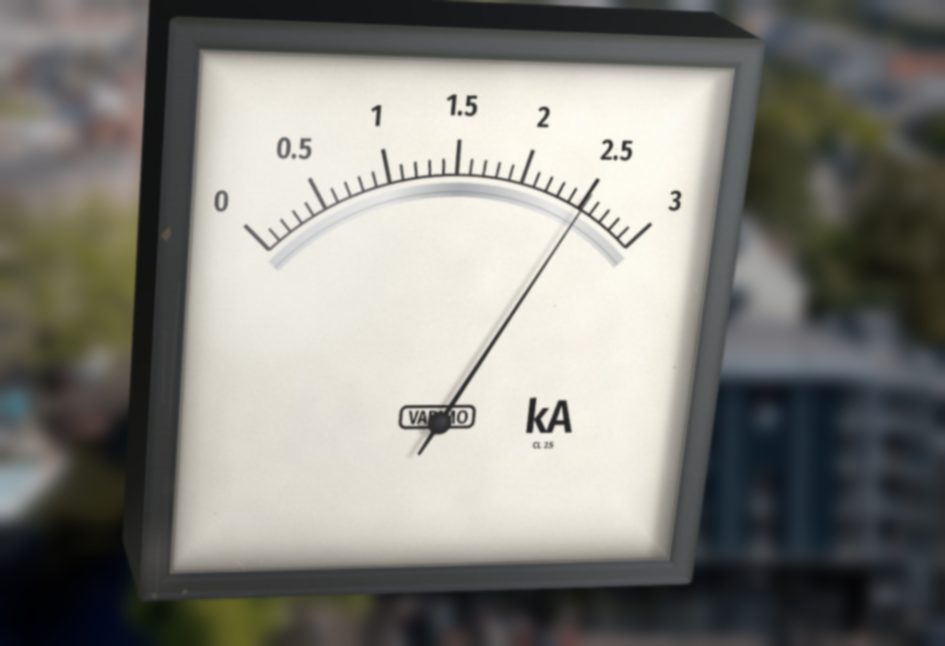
2.5 kA
